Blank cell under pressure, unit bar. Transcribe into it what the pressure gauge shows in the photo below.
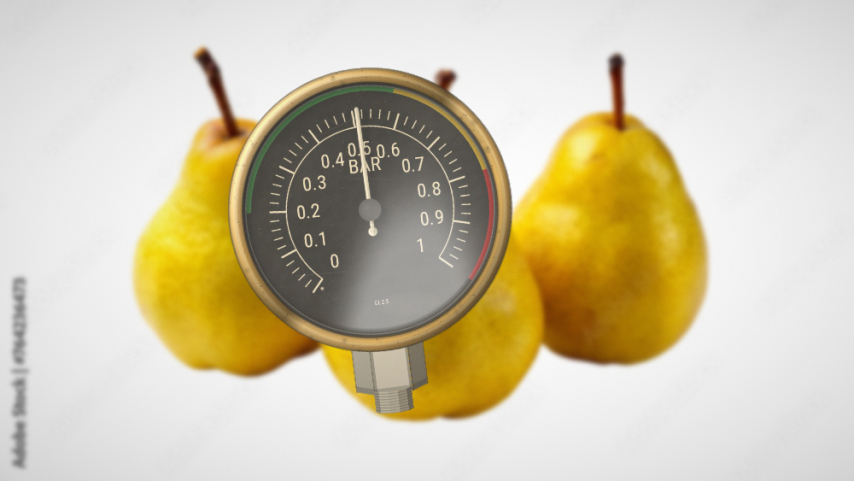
0.51 bar
